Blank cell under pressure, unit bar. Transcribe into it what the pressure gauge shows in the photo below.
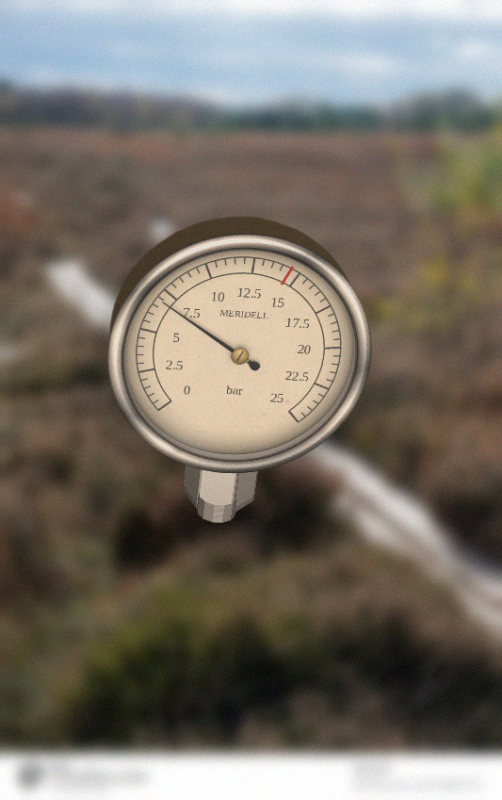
7 bar
